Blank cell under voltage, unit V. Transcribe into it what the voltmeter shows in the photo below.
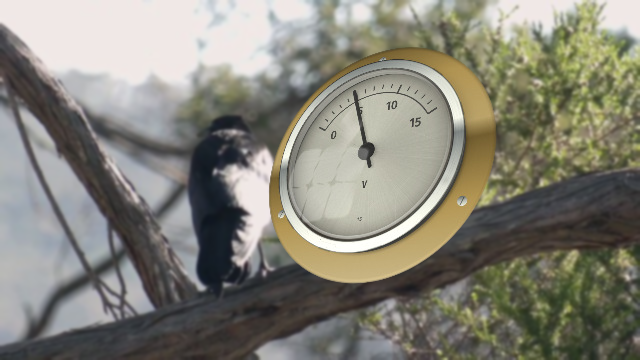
5 V
